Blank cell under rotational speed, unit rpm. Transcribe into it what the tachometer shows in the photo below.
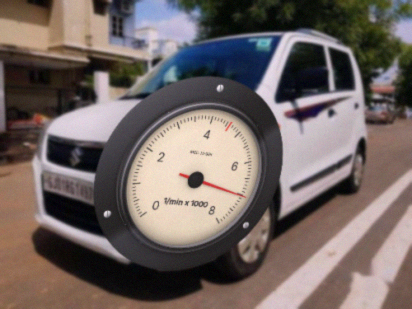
7000 rpm
